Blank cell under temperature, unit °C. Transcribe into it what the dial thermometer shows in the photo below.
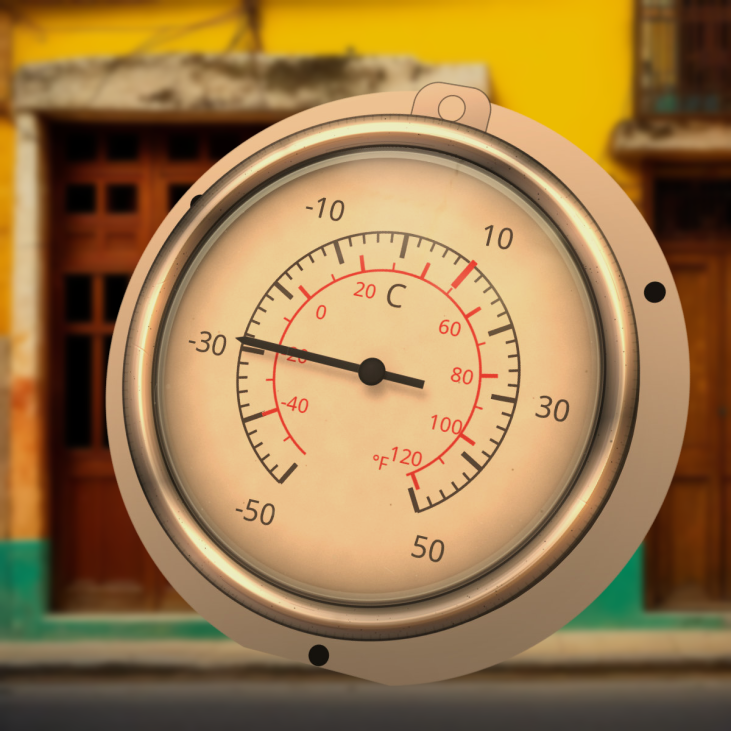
-29 °C
